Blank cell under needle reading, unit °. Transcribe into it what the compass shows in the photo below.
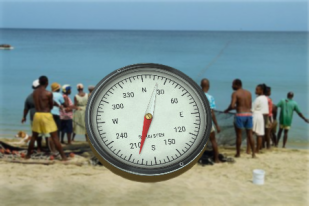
200 °
